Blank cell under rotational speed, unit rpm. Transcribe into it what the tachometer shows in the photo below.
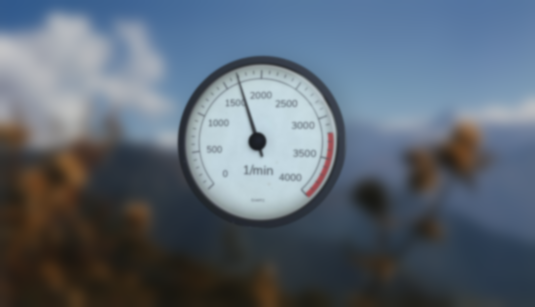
1700 rpm
